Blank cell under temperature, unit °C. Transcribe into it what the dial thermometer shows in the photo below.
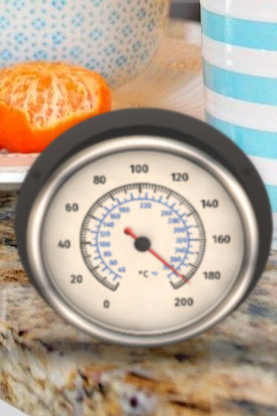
190 °C
